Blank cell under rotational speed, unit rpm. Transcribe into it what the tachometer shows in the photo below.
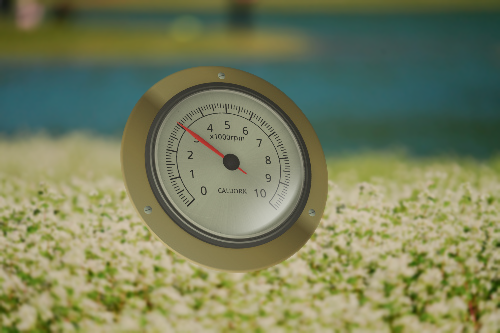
3000 rpm
